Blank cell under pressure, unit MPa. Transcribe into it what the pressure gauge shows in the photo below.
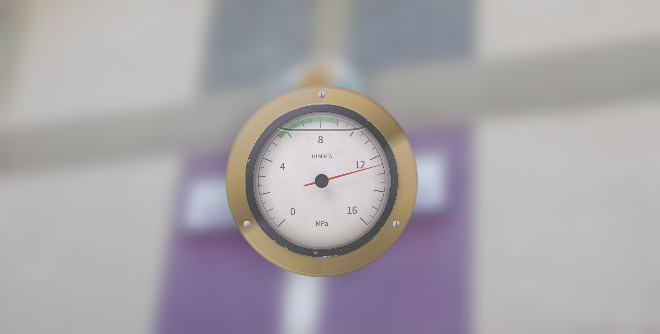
12.5 MPa
